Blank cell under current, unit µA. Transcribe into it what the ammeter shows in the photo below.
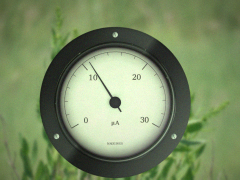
11 µA
